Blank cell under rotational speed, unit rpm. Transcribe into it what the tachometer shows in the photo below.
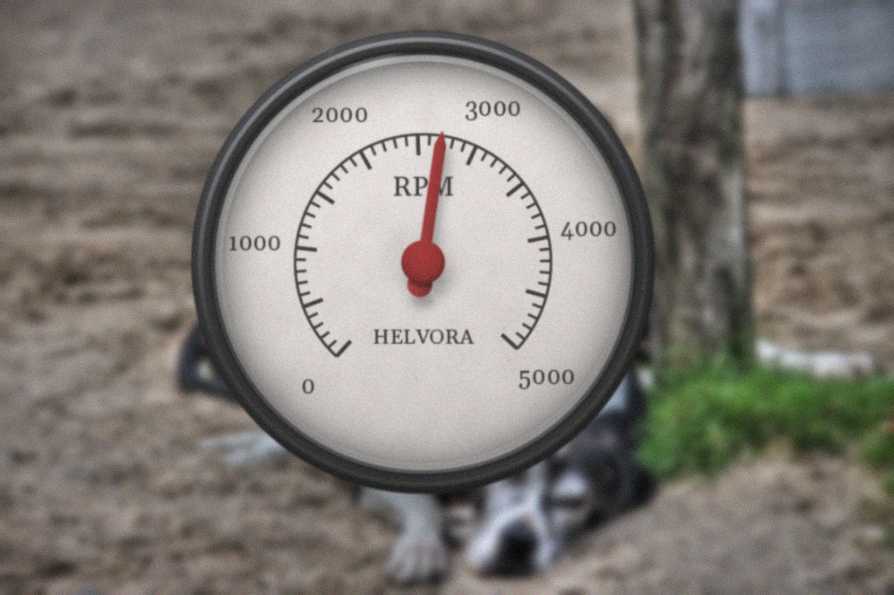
2700 rpm
